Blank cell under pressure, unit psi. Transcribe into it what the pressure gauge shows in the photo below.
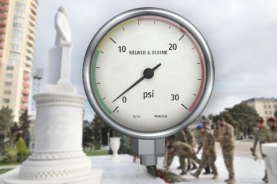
1 psi
